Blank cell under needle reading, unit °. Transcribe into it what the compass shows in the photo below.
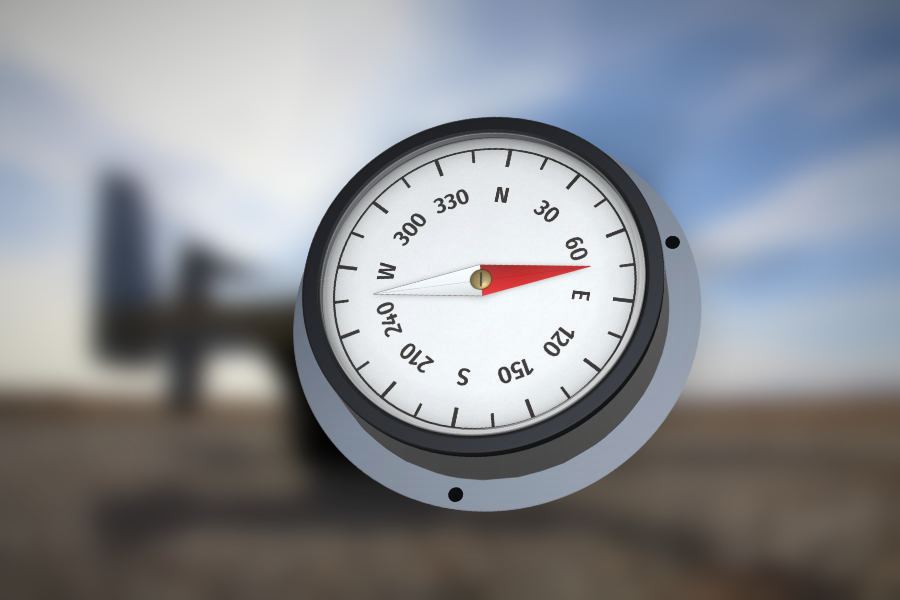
75 °
